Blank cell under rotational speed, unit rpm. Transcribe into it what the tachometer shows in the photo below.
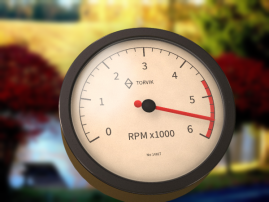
5600 rpm
